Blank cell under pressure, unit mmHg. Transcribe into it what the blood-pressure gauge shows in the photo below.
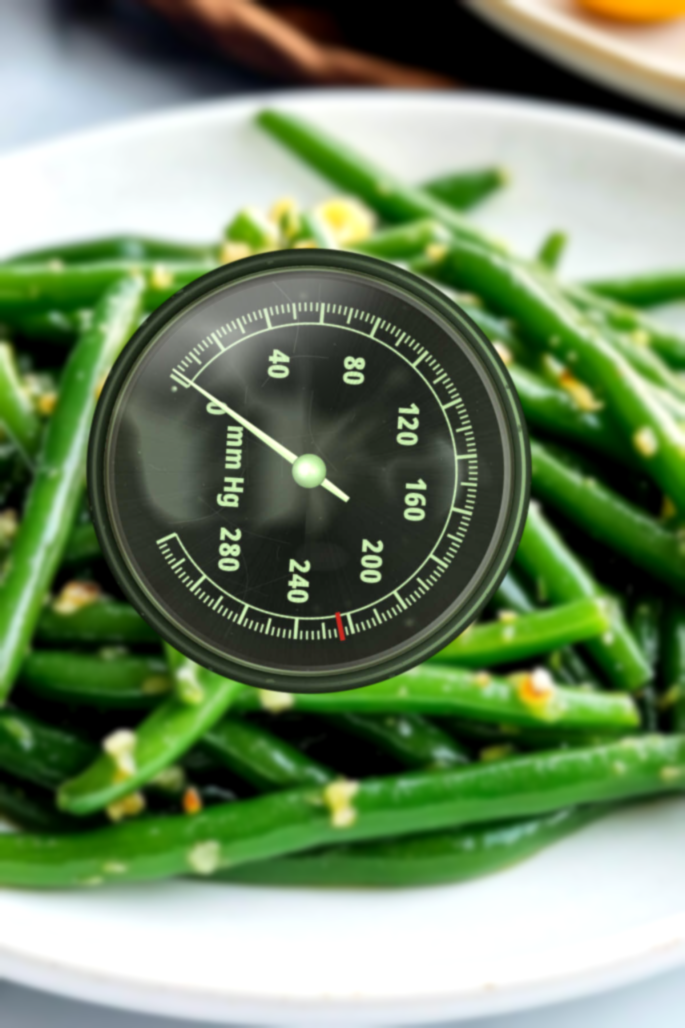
2 mmHg
